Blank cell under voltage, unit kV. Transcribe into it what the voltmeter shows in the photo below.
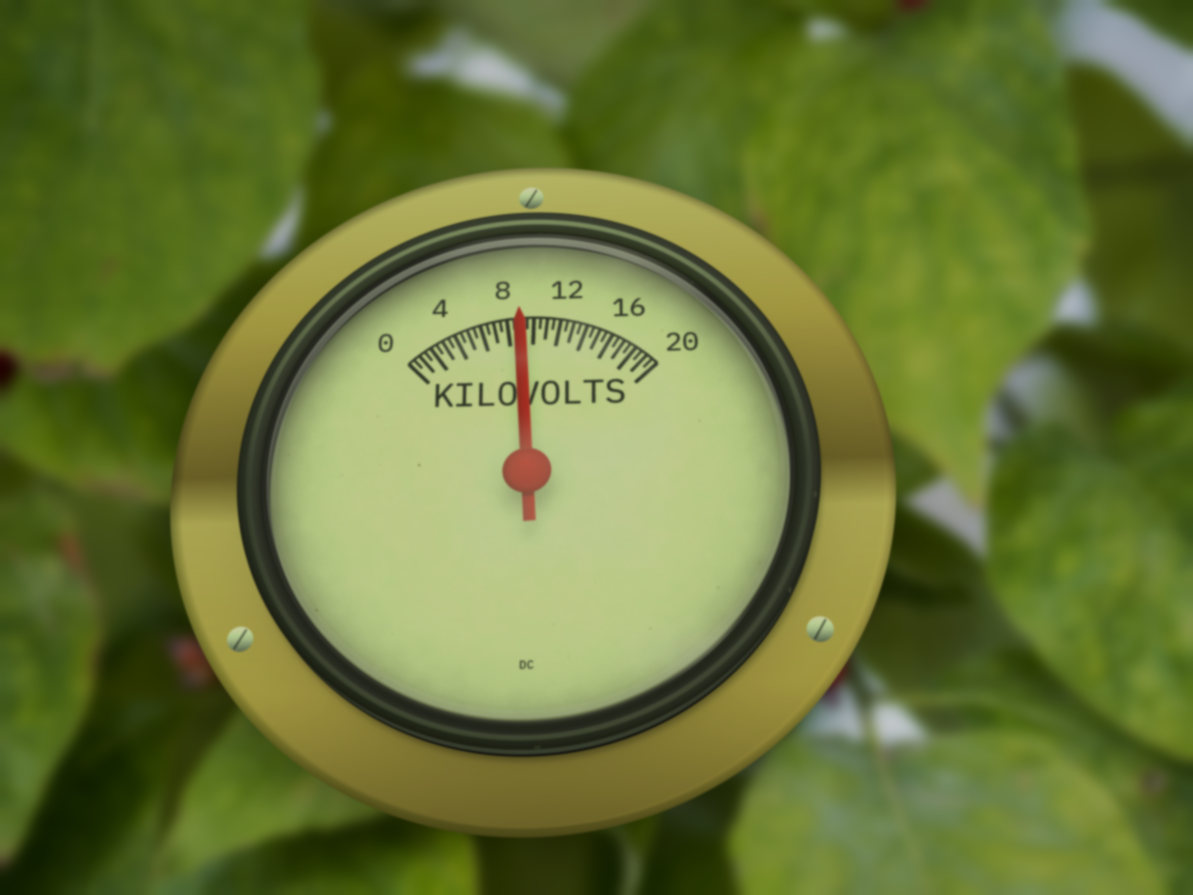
9 kV
